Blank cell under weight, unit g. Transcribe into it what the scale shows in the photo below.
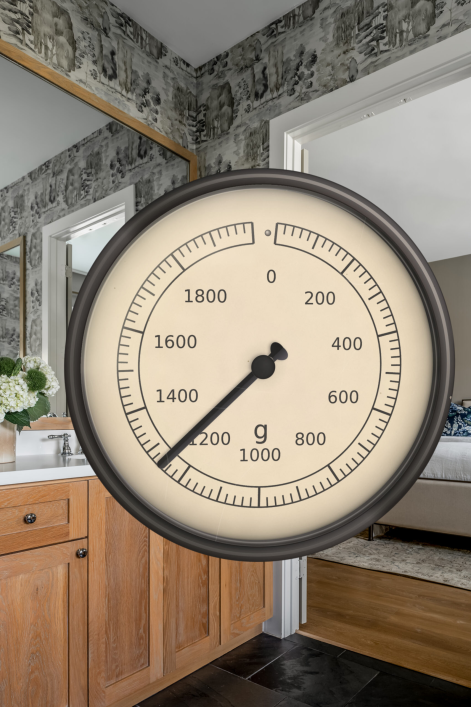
1260 g
